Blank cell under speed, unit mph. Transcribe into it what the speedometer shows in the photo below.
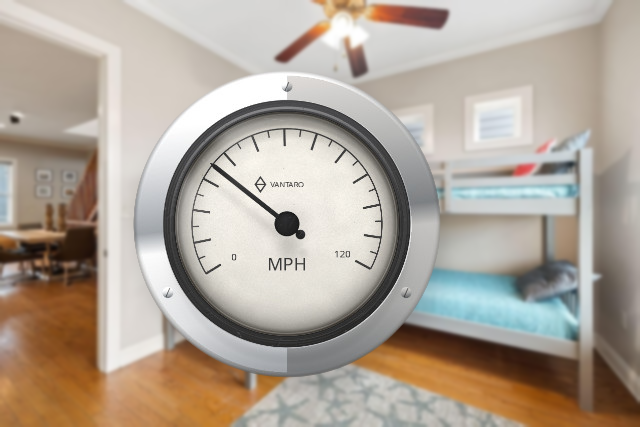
35 mph
